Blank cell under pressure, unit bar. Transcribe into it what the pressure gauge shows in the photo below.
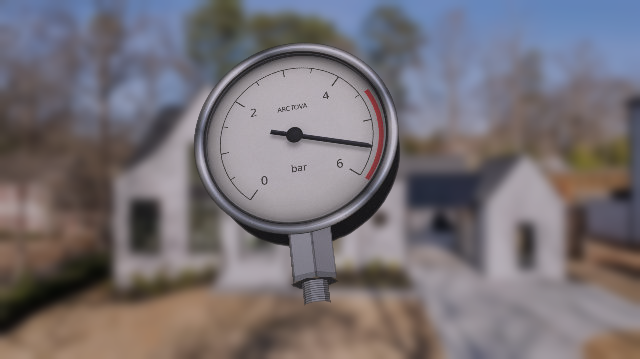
5.5 bar
